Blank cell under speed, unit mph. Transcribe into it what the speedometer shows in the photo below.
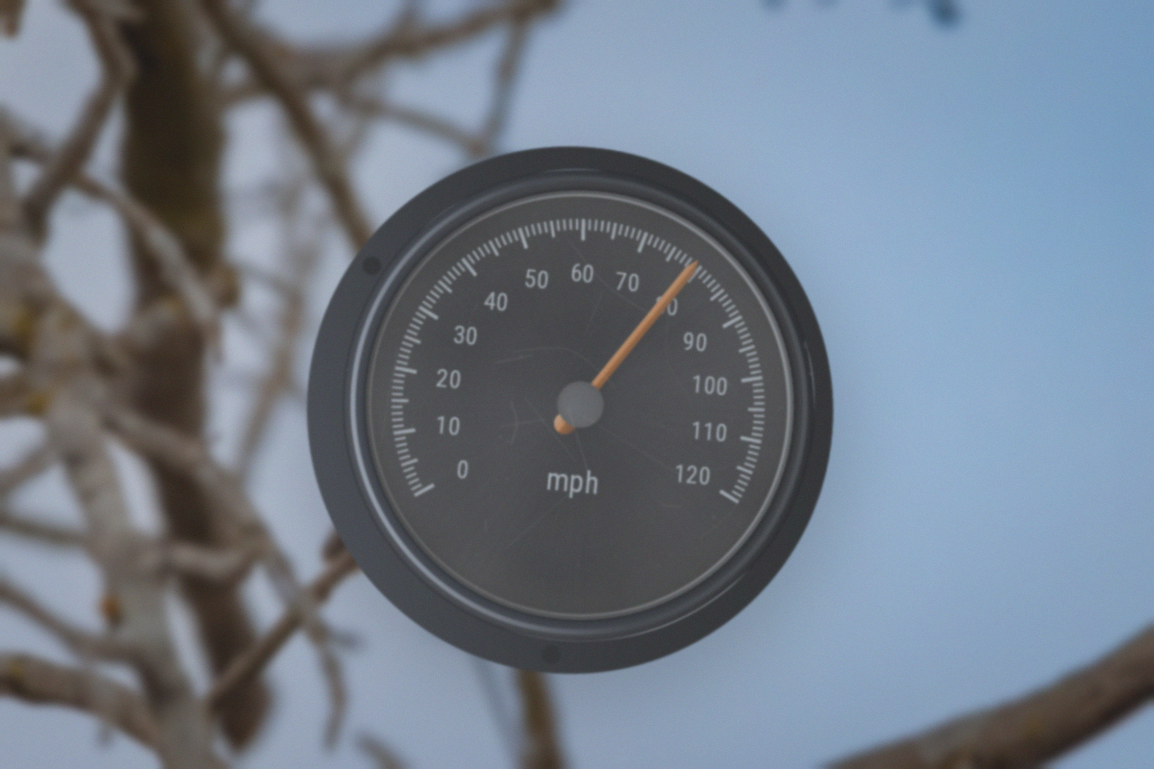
79 mph
